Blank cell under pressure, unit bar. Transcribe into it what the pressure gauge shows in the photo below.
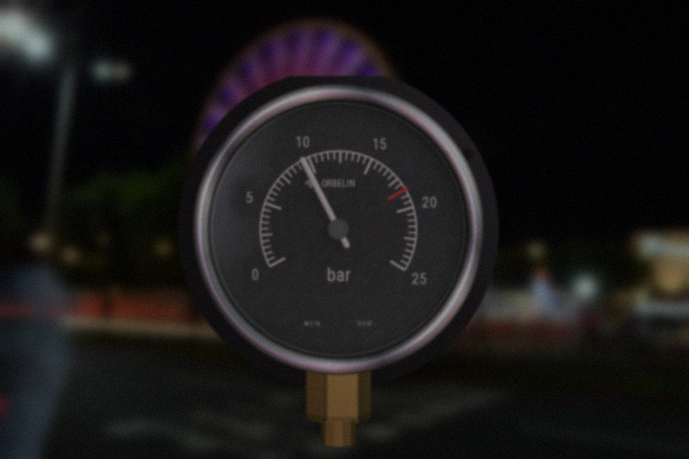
9.5 bar
